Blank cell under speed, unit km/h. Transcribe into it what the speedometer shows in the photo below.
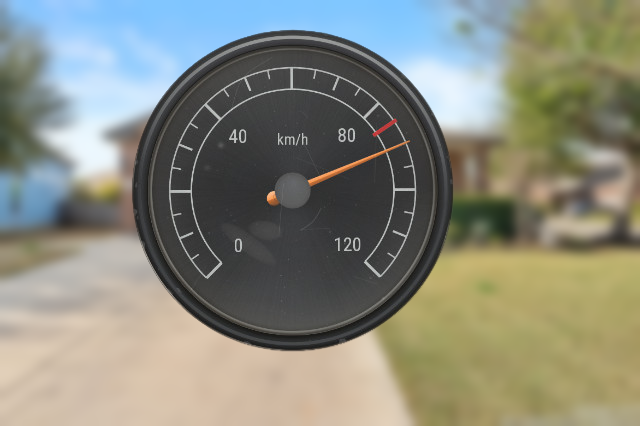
90 km/h
